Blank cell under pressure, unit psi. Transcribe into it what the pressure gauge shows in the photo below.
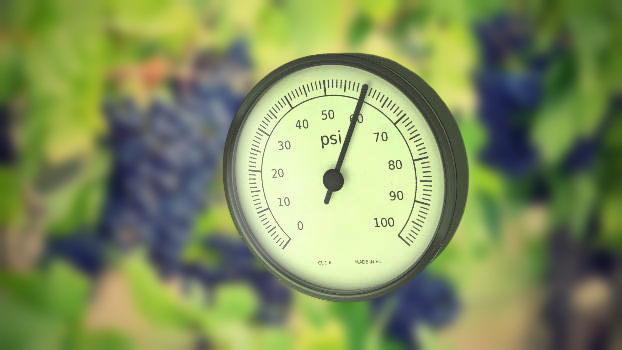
60 psi
